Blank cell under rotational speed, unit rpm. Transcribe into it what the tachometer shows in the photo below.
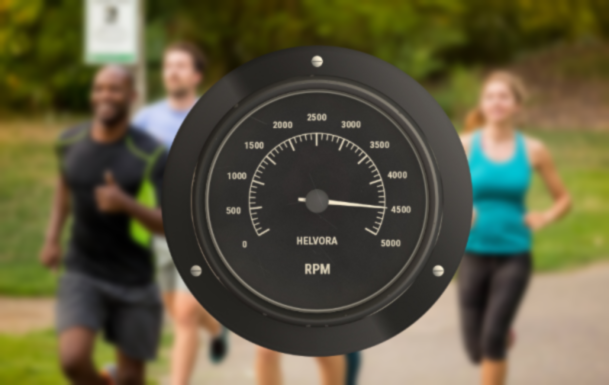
4500 rpm
